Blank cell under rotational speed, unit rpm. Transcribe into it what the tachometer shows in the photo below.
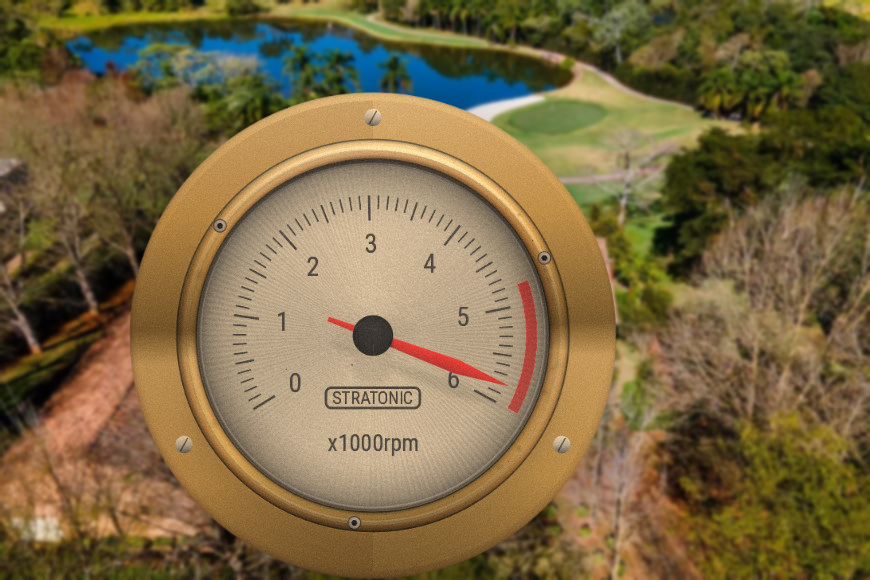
5800 rpm
